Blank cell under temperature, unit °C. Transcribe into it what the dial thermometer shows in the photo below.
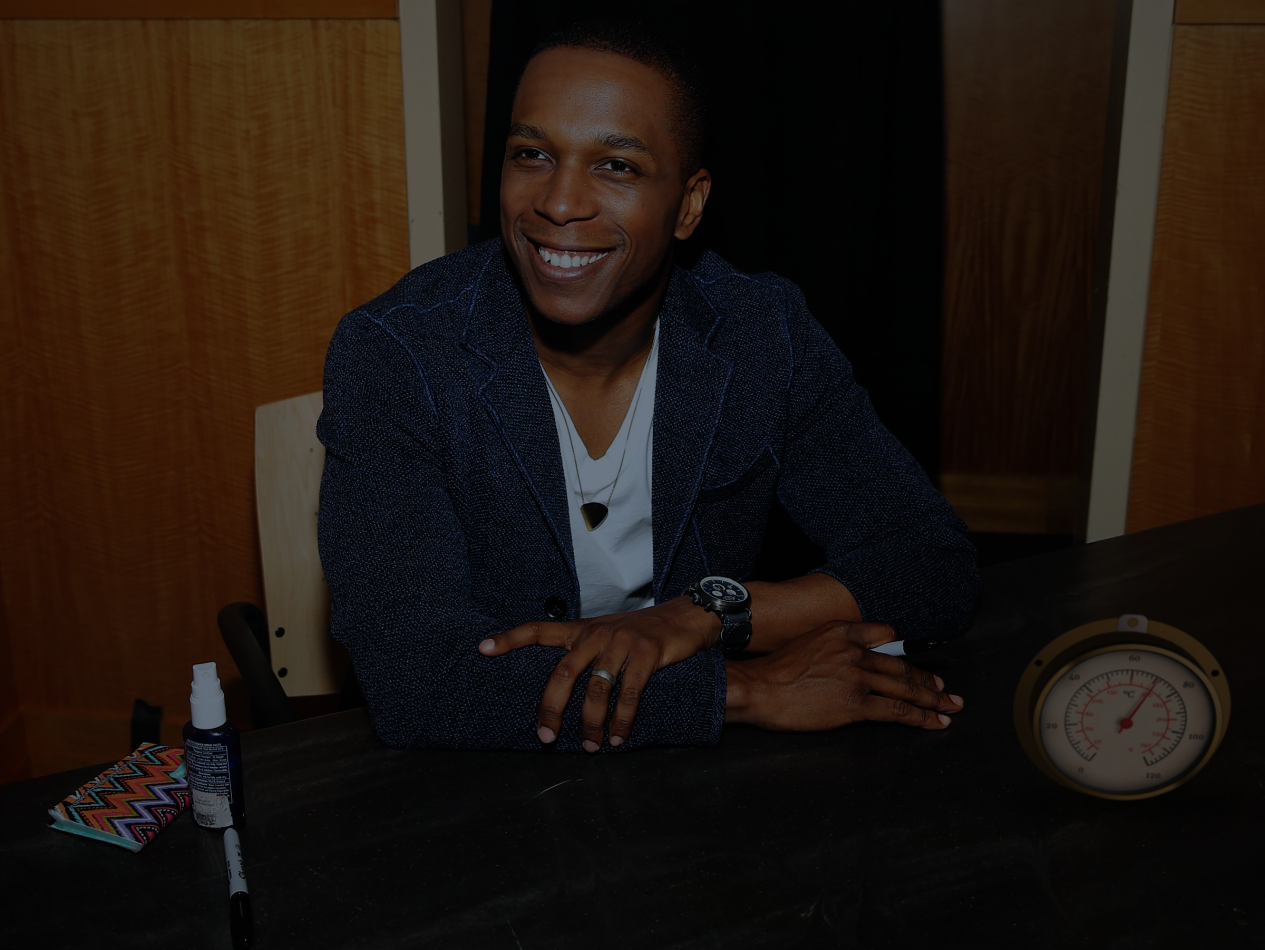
70 °C
